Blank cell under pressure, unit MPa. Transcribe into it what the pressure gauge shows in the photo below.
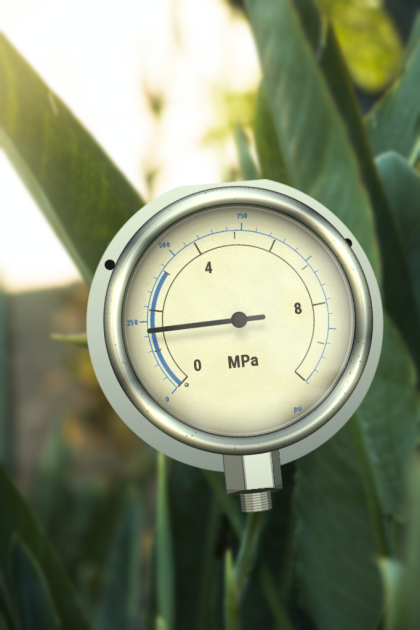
1.5 MPa
